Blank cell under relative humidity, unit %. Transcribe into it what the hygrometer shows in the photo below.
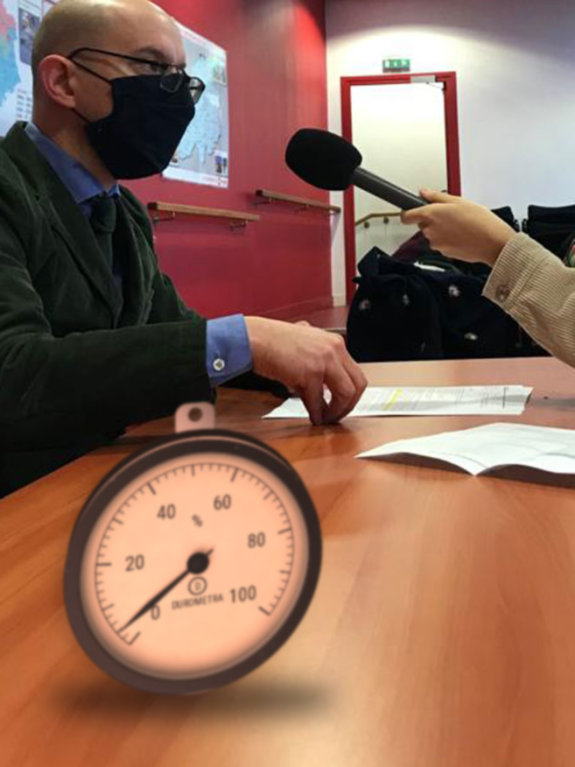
4 %
